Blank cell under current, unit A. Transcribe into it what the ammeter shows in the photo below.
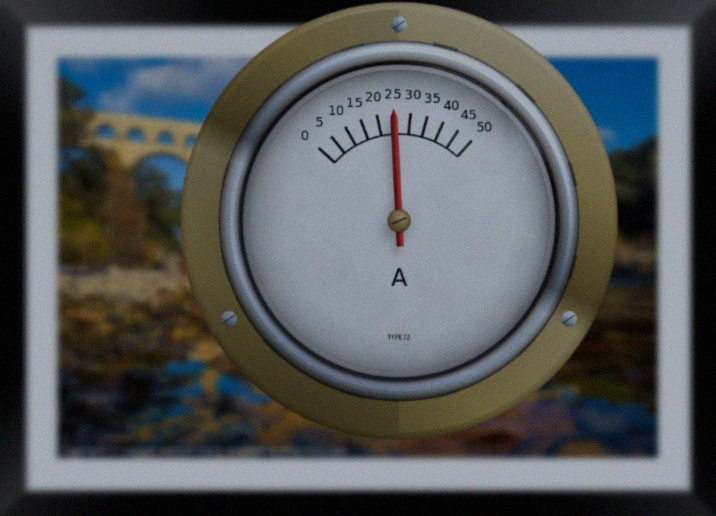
25 A
